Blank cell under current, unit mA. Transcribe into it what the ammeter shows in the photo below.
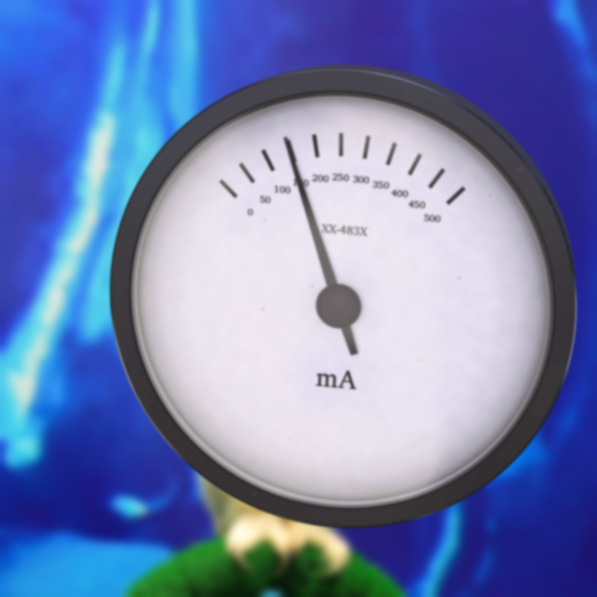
150 mA
